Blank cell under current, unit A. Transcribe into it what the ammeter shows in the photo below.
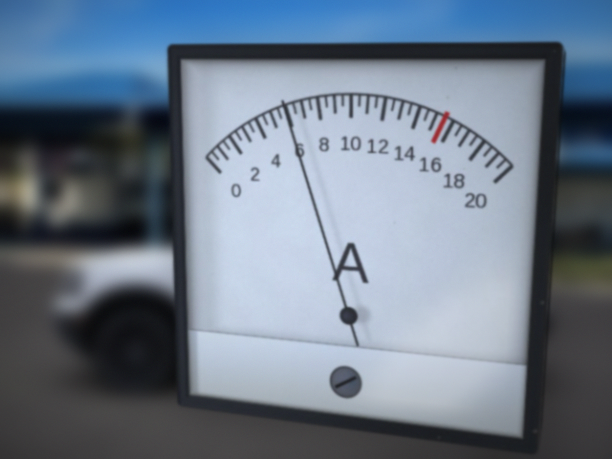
6 A
